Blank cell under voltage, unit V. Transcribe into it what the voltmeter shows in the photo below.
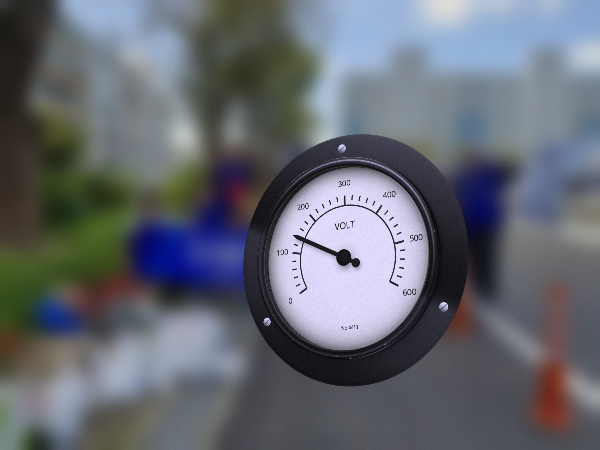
140 V
